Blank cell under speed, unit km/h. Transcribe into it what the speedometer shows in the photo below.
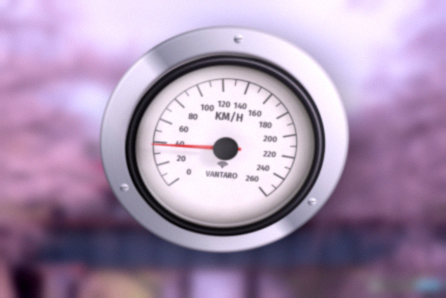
40 km/h
